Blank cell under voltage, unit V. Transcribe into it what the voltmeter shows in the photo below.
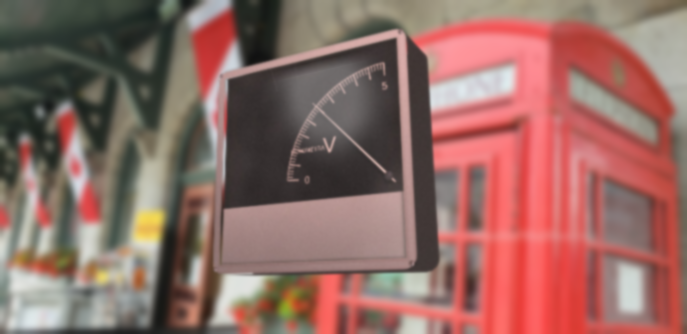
2.5 V
